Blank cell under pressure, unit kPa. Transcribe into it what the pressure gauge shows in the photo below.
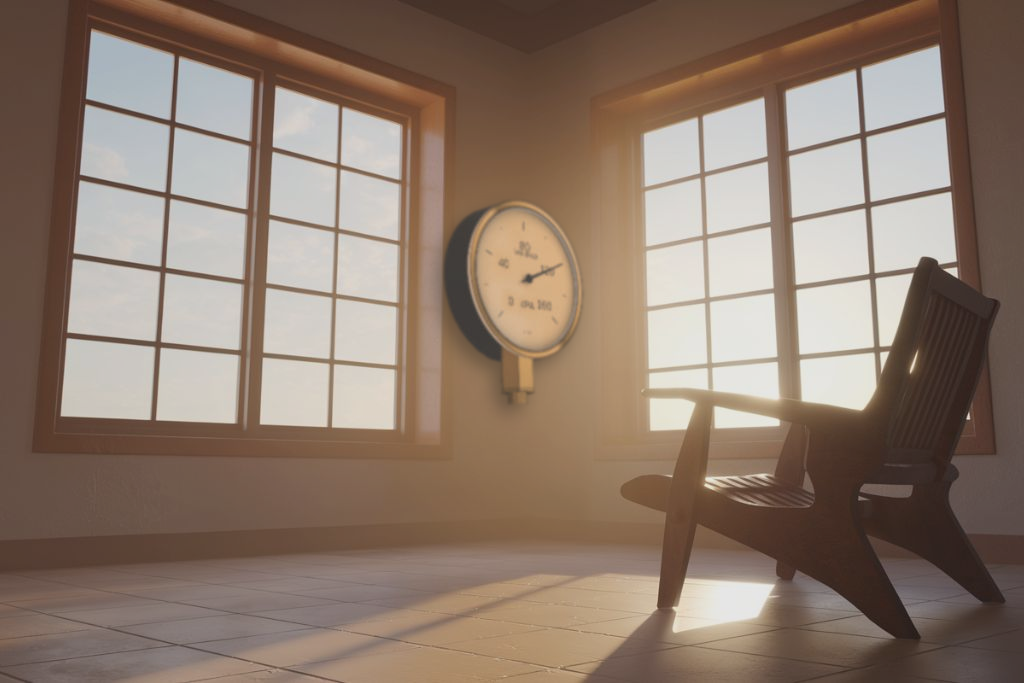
120 kPa
